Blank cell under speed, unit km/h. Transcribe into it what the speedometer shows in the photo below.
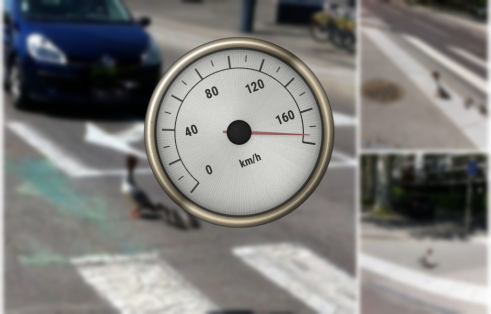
175 km/h
